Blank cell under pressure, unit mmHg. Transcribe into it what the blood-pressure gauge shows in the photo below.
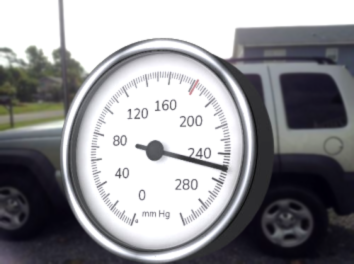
250 mmHg
